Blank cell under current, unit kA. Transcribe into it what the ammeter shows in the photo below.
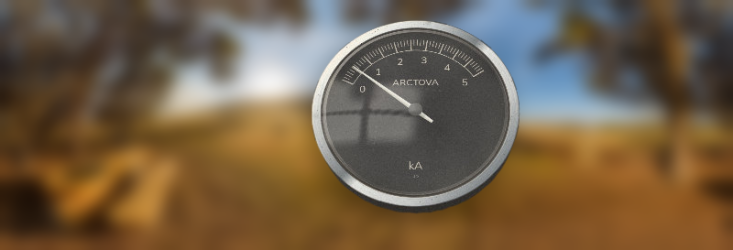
0.5 kA
